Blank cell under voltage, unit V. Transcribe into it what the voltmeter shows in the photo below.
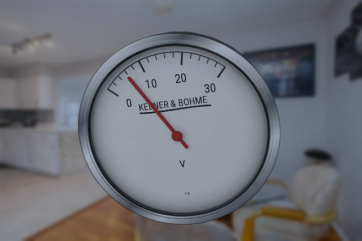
6 V
